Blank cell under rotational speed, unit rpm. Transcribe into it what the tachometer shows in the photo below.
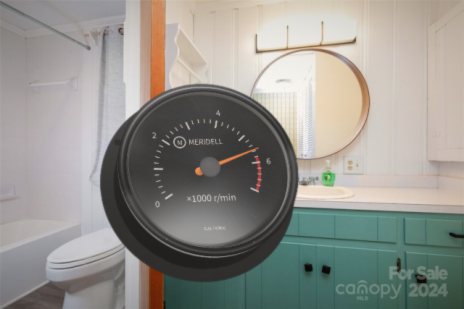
5600 rpm
